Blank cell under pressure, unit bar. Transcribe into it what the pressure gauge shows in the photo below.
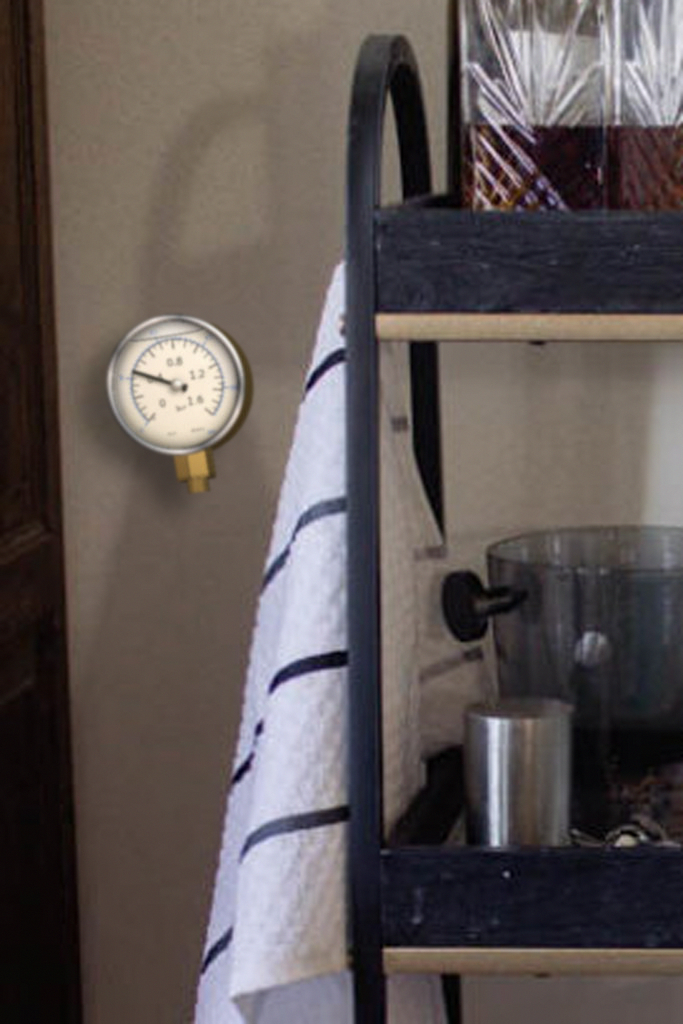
0.4 bar
